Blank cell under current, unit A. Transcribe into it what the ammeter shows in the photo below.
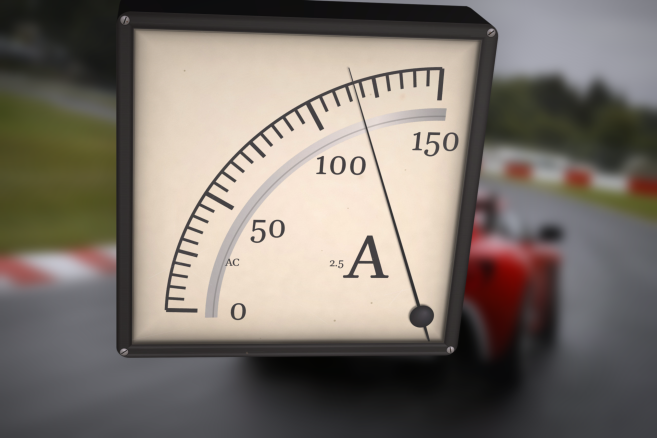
117.5 A
